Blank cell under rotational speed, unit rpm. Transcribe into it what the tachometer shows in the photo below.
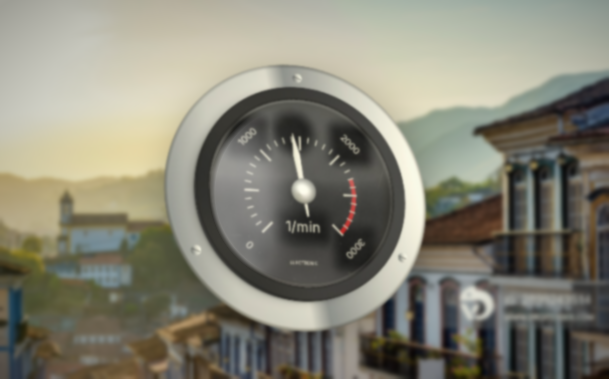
1400 rpm
